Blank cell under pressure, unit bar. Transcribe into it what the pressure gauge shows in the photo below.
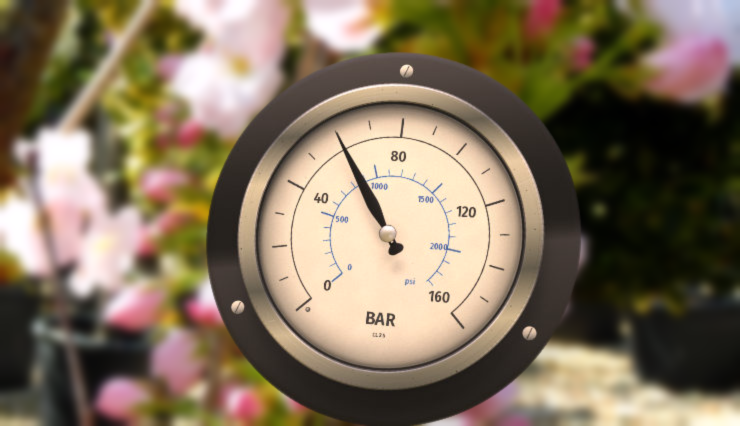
60 bar
